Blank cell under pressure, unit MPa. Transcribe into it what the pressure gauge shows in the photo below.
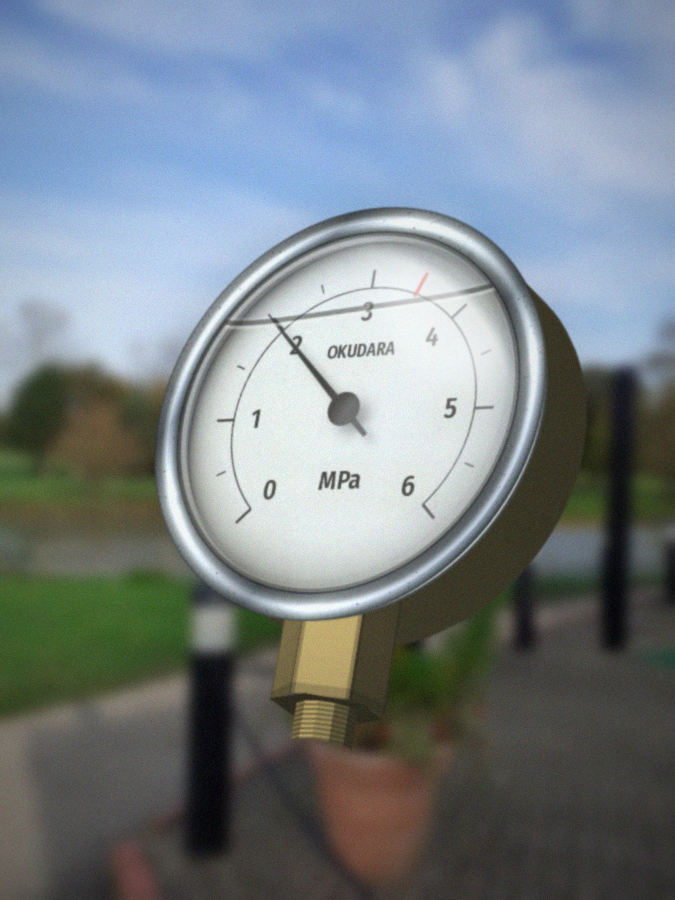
2 MPa
